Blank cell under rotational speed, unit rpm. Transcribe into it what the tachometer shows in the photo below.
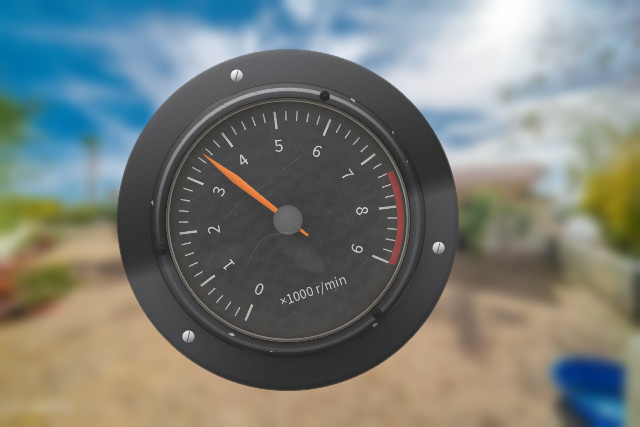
3500 rpm
